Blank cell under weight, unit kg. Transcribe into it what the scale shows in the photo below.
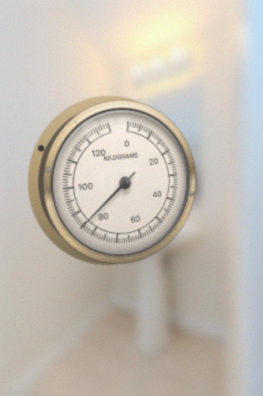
85 kg
